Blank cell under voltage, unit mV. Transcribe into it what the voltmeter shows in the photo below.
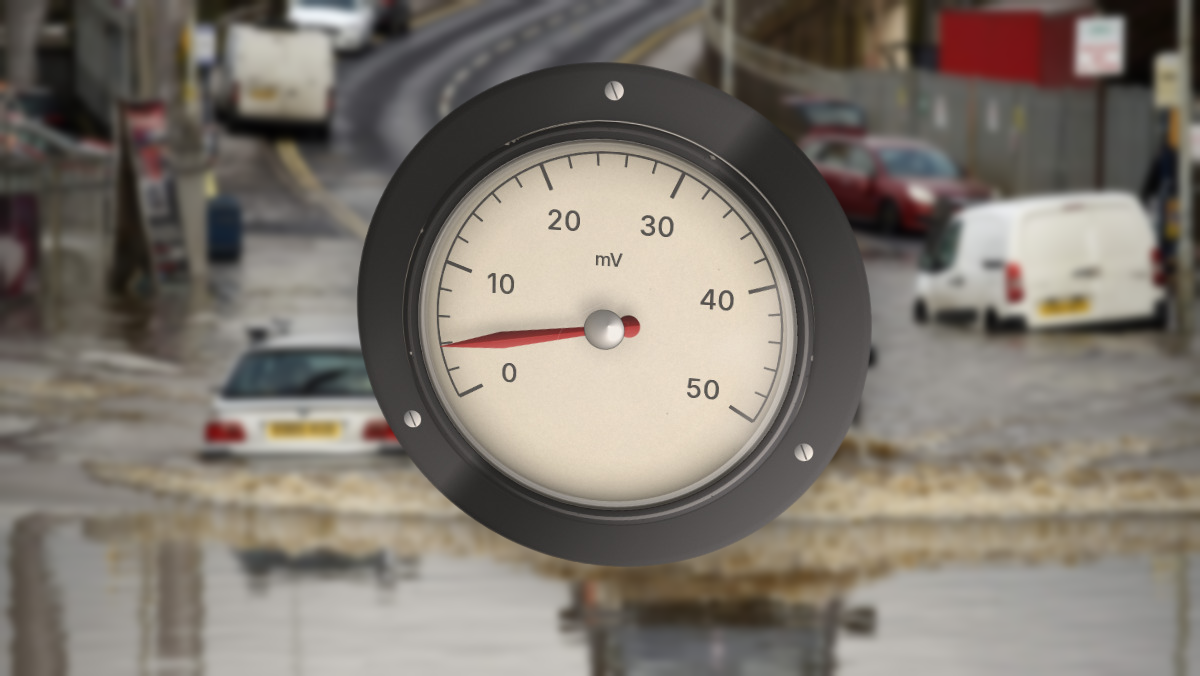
4 mV
